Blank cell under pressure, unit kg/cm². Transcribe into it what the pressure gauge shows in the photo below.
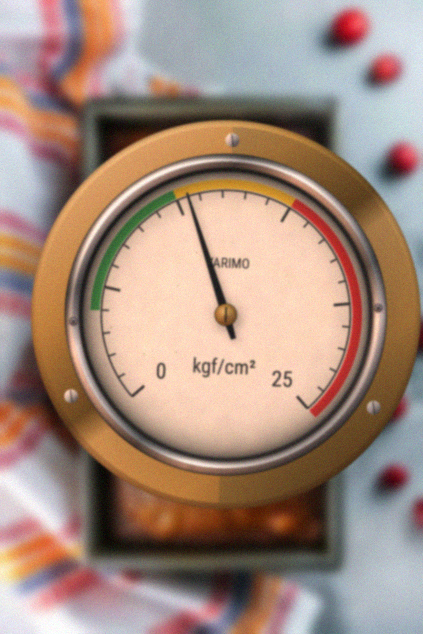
10.5 kg/cm²
